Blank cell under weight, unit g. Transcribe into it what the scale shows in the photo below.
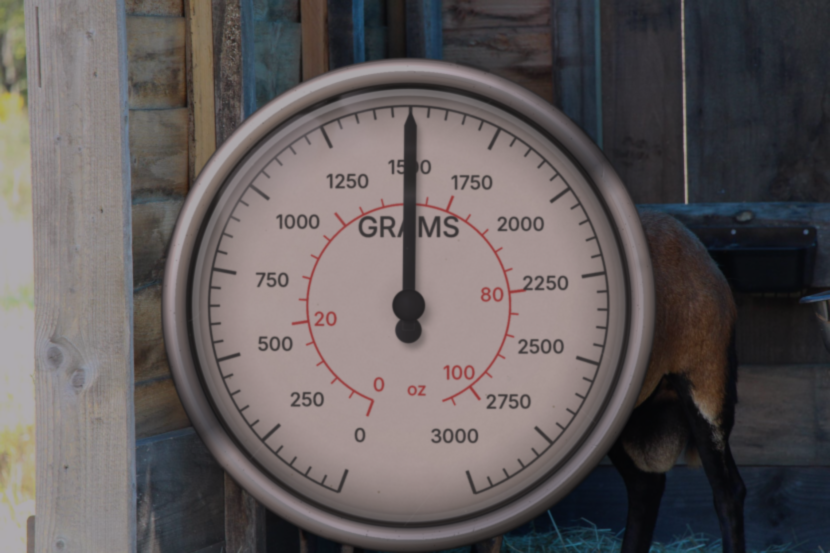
1500 g
